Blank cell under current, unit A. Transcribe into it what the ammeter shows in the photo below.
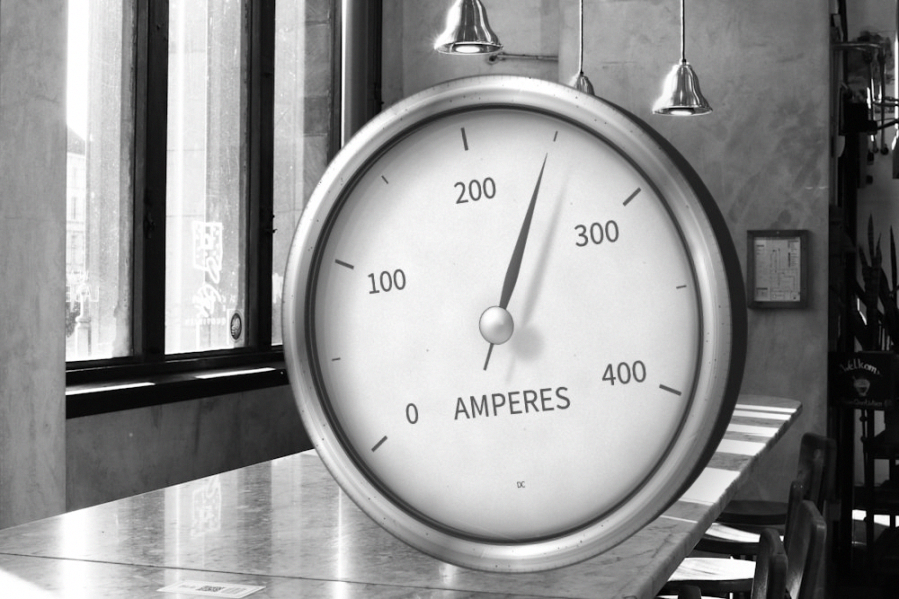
250 A
